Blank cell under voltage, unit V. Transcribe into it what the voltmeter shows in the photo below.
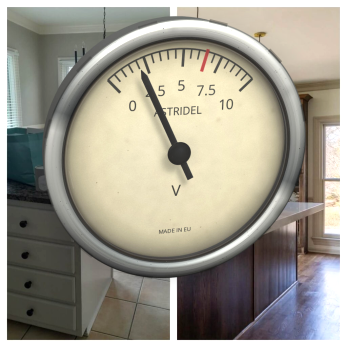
2 V
